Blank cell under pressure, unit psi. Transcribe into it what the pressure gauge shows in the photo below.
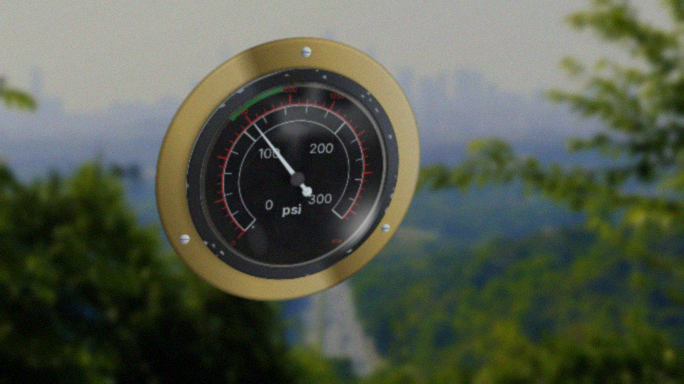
110 psi
